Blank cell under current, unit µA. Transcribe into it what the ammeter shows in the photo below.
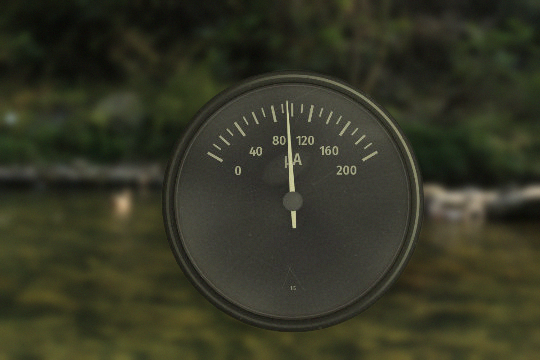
95 µA
